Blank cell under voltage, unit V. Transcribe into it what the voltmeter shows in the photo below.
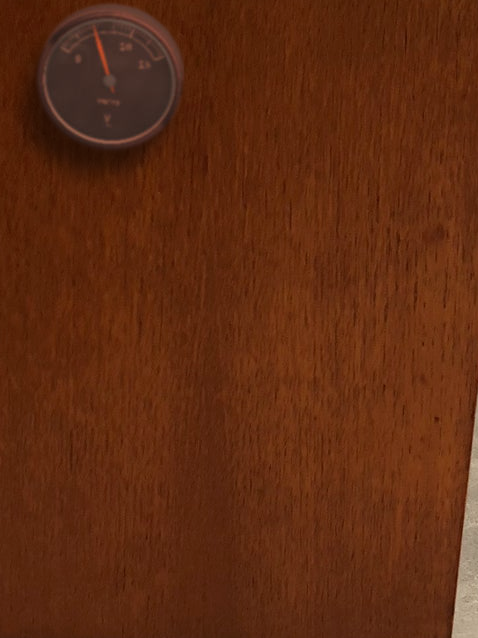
5 V
